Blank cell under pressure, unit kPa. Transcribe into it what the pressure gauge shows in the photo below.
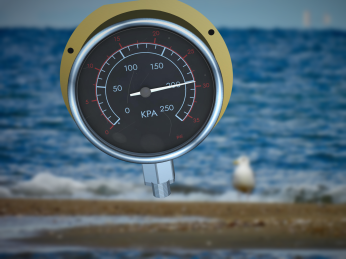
200 kPa
